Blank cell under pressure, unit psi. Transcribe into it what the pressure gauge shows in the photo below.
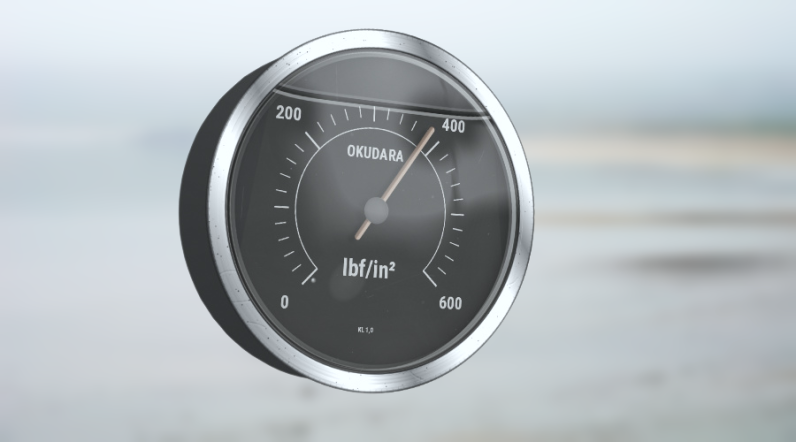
380 psi
